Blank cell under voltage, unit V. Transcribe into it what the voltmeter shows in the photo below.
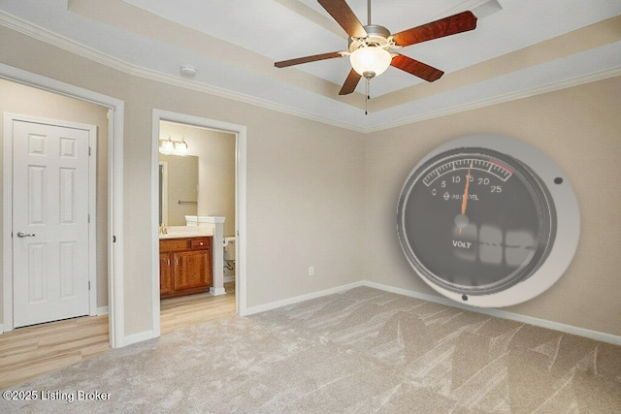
15 V
